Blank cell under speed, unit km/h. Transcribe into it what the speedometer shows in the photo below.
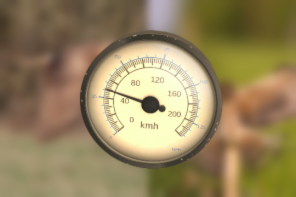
50 km/h
